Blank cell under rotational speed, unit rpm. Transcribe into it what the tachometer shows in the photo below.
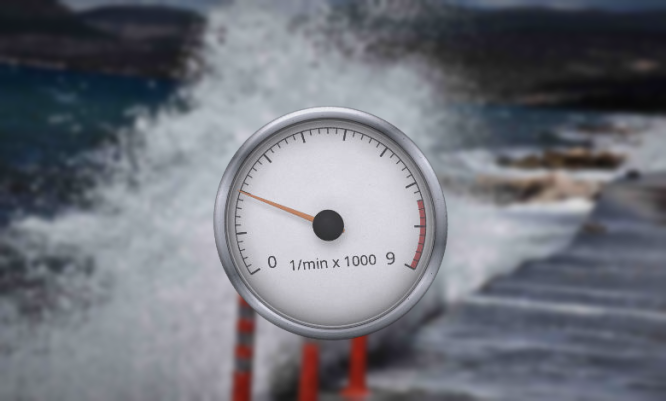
2000 rpm
